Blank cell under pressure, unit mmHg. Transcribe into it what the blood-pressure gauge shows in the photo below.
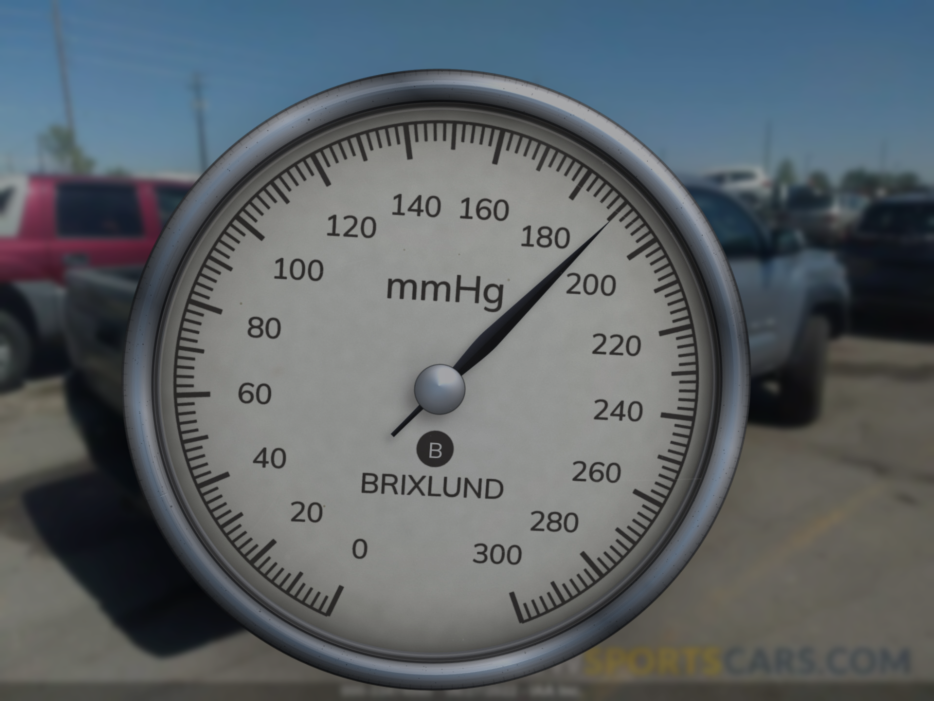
190 mmHg
